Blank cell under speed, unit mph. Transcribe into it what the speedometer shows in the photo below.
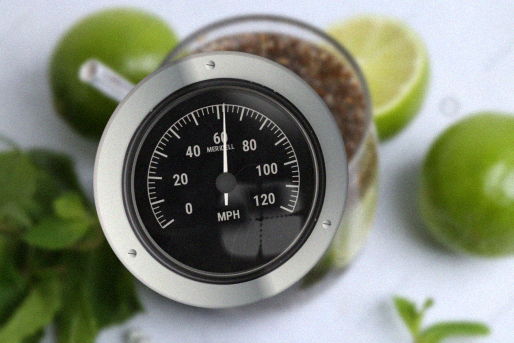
62 mph
